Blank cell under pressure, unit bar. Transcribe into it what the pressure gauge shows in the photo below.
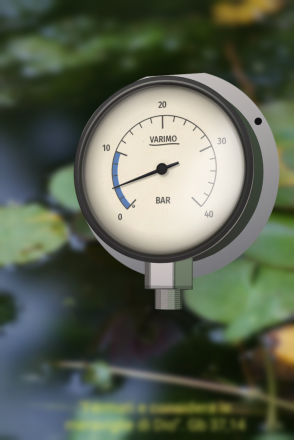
4 bar
